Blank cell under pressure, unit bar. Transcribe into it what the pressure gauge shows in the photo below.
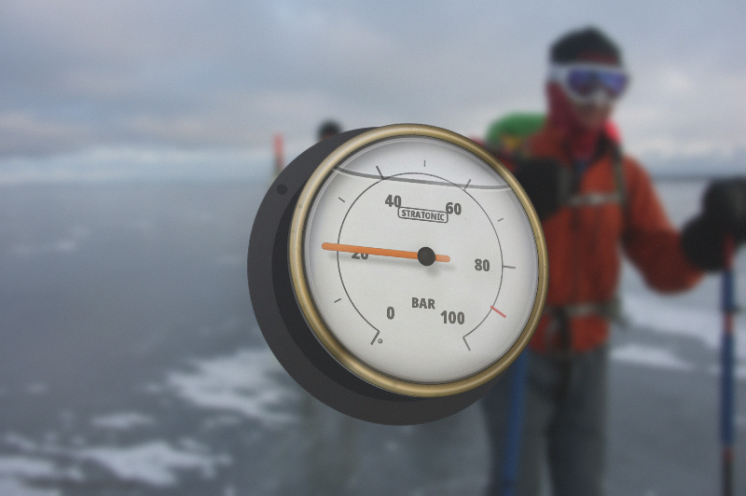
20 bar
